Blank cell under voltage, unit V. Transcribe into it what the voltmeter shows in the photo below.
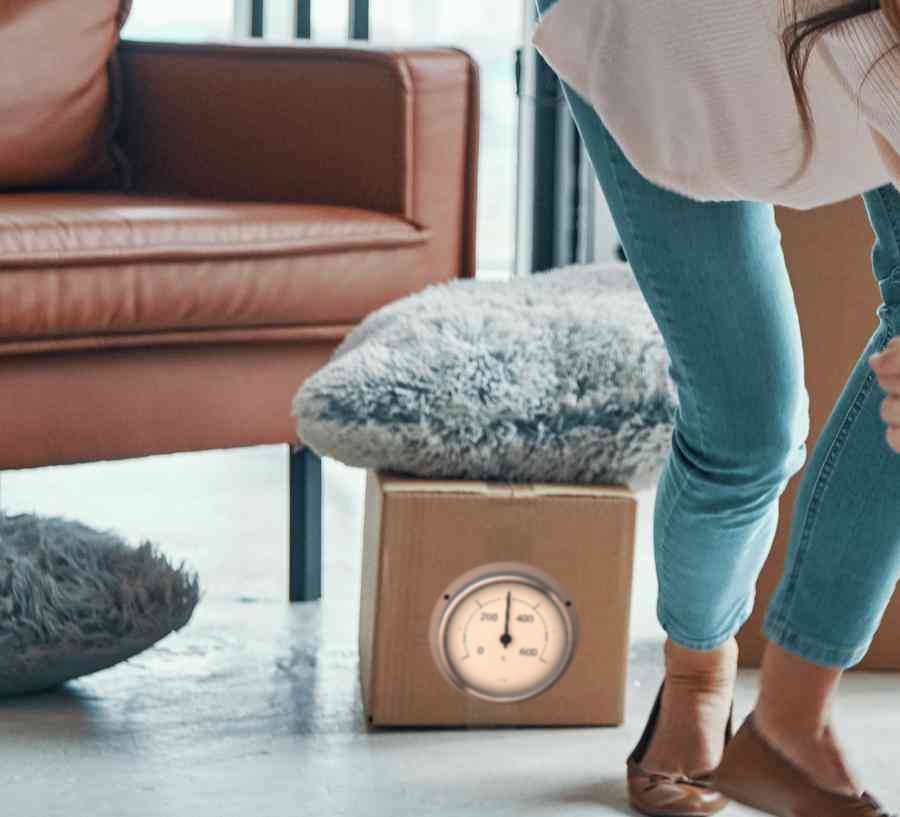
300 V
